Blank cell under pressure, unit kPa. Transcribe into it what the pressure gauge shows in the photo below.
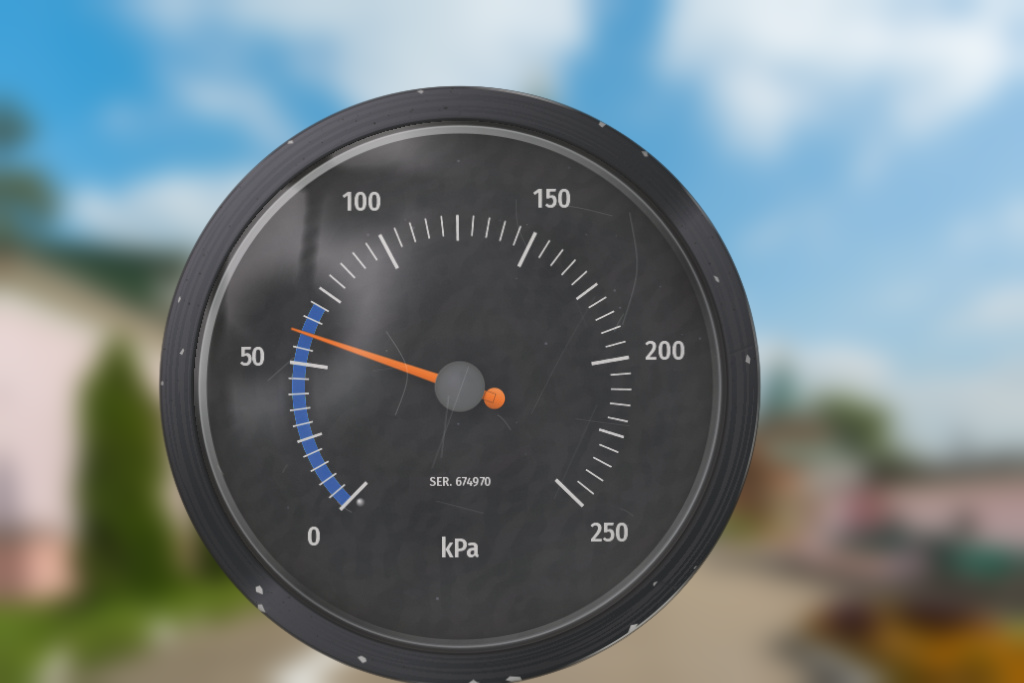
60 kPa
